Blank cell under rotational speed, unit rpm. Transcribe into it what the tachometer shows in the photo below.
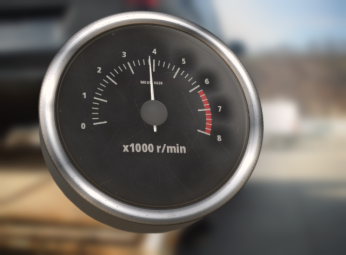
3800 rpm
